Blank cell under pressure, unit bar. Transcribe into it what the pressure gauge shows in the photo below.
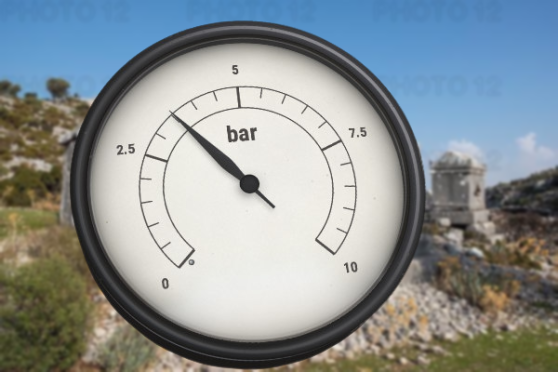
3.5 bar
